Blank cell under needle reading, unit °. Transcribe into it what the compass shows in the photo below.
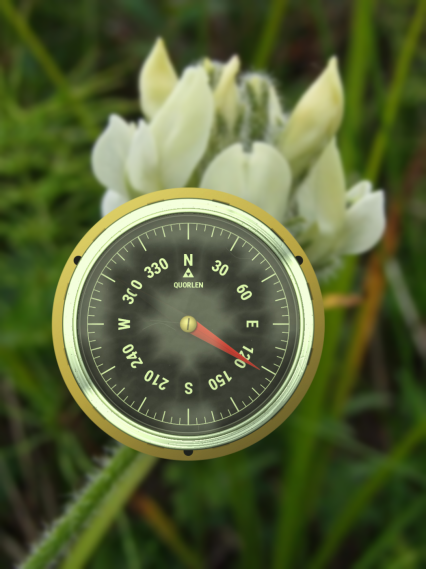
122.5 °
